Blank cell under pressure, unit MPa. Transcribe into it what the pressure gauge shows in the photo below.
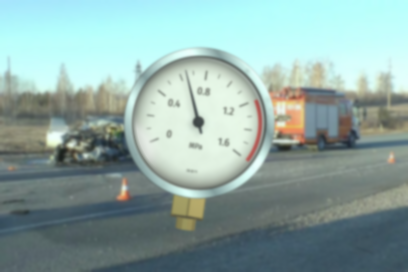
0.65 MPa
